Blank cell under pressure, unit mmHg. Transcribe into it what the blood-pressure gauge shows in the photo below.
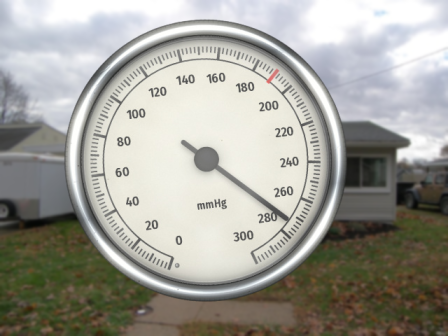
274 mmHg
